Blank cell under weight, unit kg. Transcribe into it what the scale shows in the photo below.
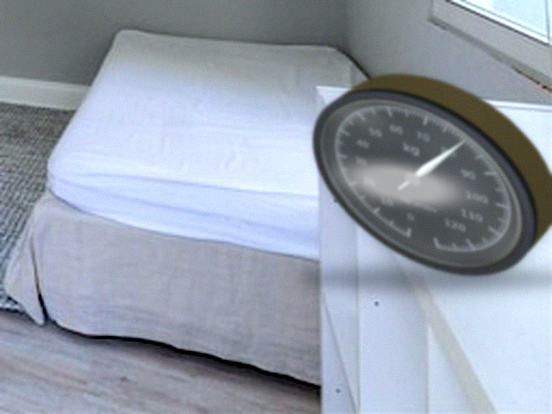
80 kg
